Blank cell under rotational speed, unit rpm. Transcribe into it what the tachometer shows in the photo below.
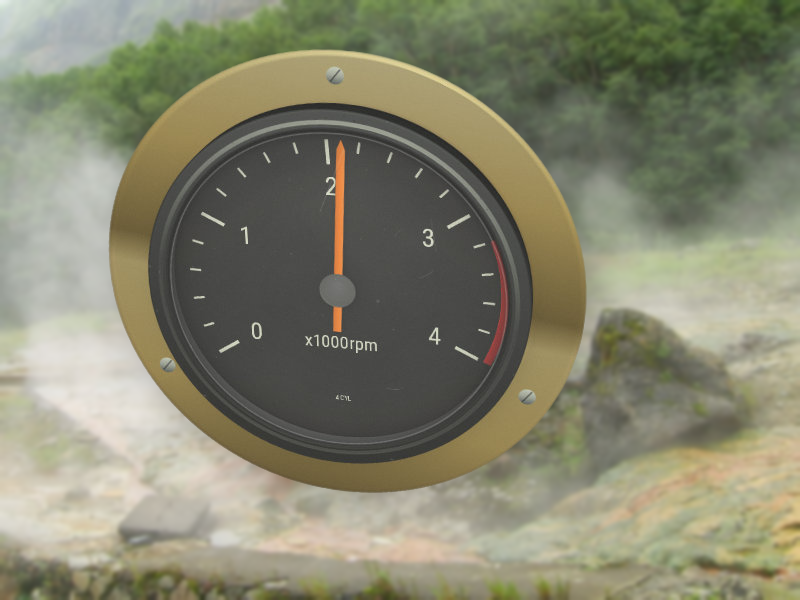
2100 rpm
